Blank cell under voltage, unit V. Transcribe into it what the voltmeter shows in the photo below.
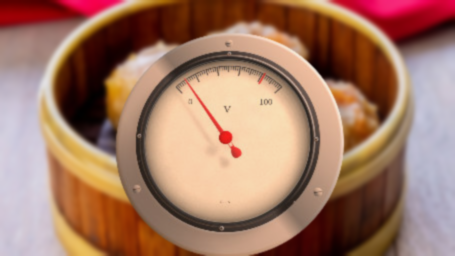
10 V
